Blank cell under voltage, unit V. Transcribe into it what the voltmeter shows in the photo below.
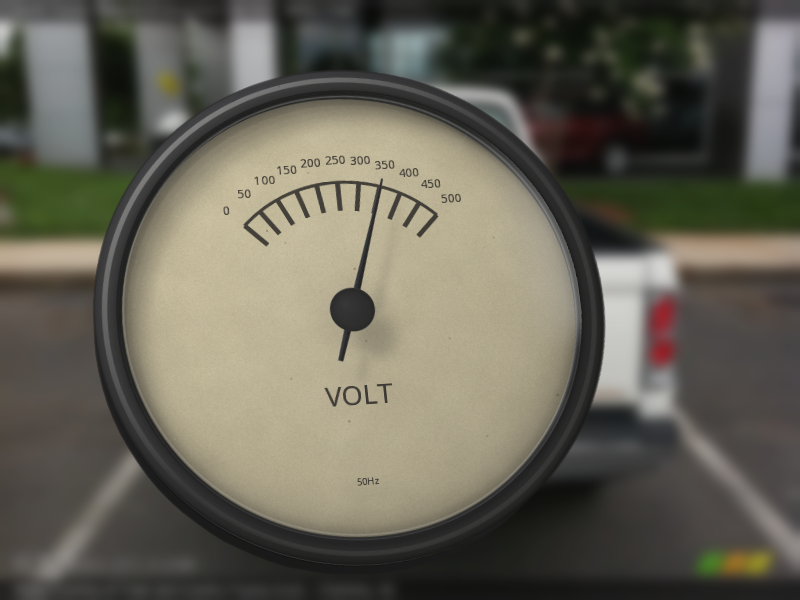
350 V
